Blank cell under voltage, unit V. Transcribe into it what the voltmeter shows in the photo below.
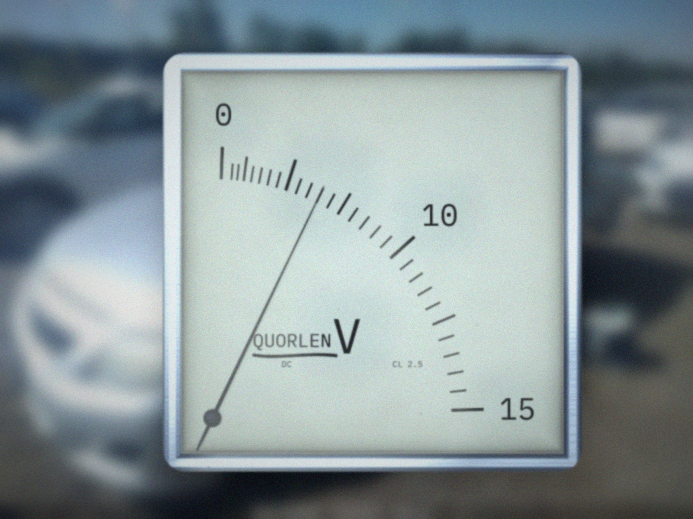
6.5 V
